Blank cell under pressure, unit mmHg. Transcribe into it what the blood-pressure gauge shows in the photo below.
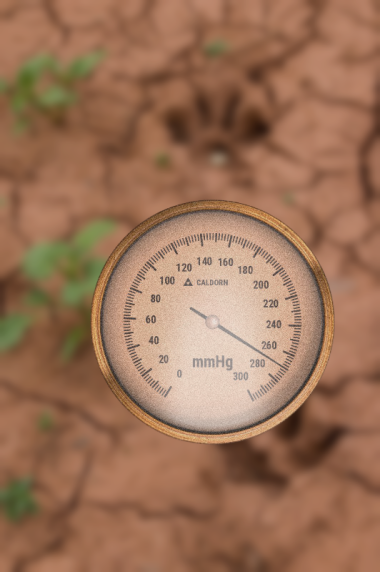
270 mmHg
